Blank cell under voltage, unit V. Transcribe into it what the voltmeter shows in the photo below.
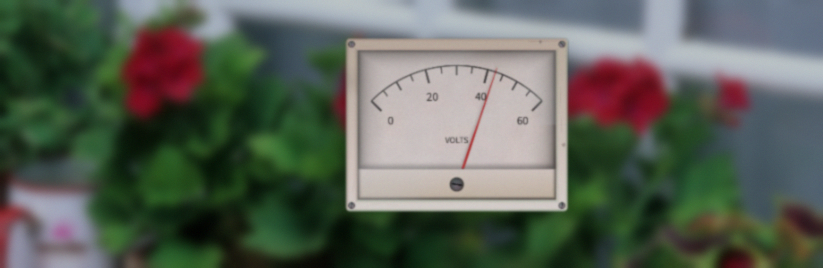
42.5 V
